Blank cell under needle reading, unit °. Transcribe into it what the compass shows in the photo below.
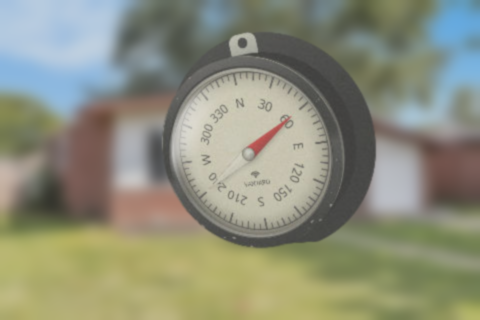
60 °
